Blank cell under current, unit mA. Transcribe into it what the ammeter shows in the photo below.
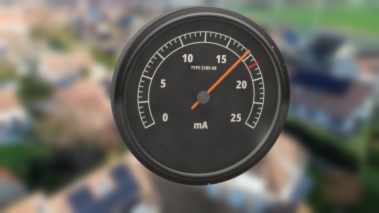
17 mA
